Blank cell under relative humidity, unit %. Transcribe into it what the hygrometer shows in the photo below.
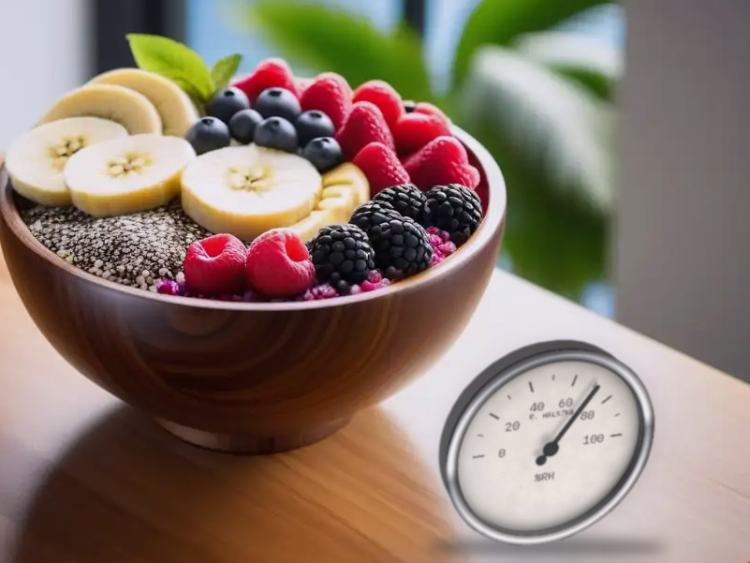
70 %
